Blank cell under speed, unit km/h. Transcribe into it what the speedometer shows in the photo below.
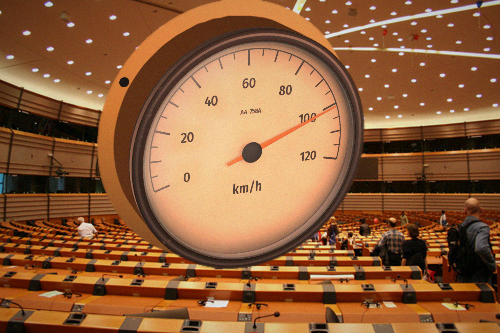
100 km/h
